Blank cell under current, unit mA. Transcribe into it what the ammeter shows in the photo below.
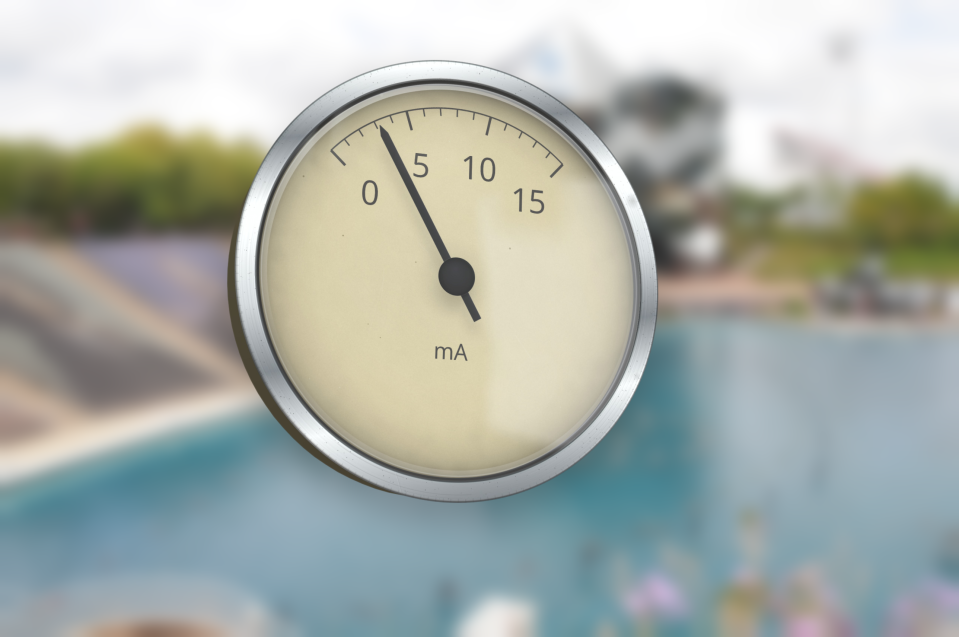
3 mA
